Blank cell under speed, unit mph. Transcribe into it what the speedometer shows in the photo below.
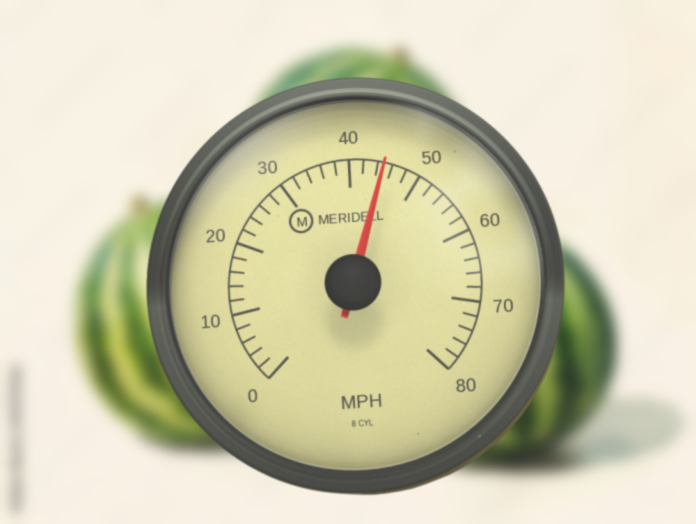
45 mph
